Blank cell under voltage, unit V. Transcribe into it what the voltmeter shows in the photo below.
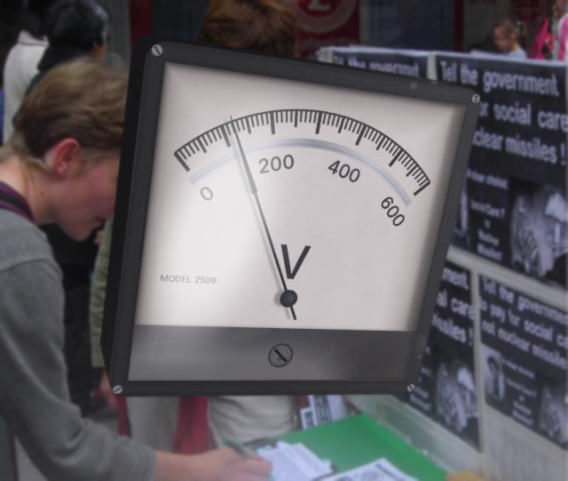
120 V
